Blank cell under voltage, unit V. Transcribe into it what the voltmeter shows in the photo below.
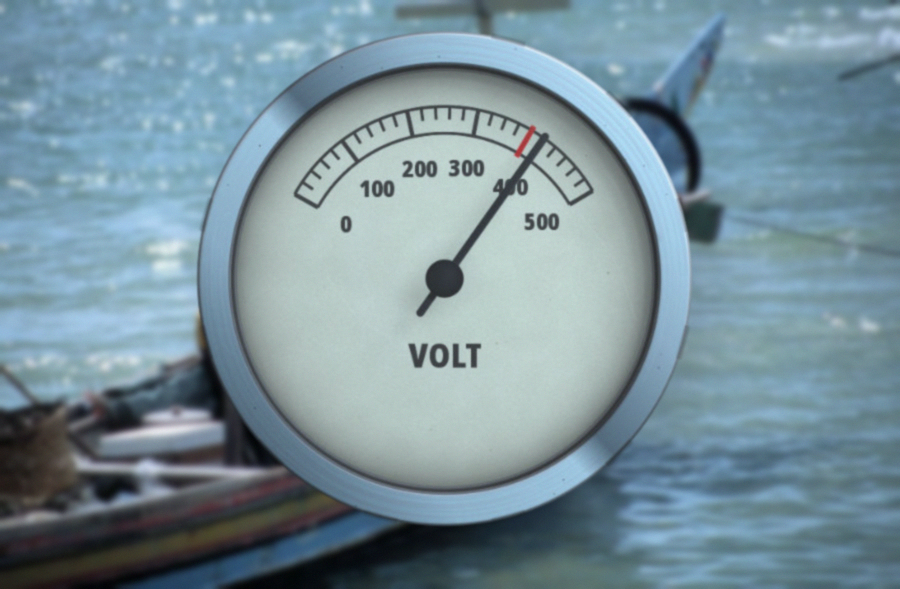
400 V
